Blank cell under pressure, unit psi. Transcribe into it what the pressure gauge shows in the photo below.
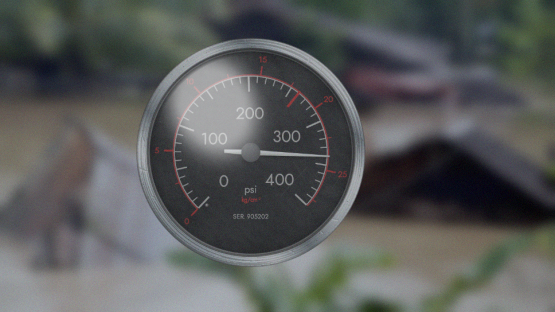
340 psi
